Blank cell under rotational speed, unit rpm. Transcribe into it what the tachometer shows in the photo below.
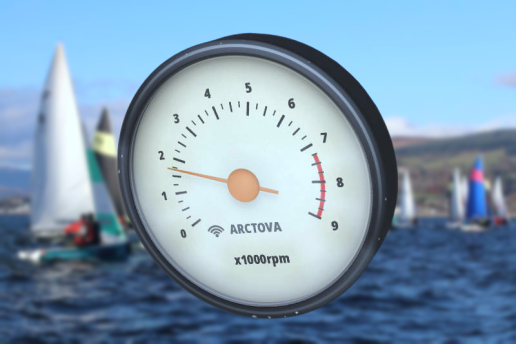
1750 rpm
